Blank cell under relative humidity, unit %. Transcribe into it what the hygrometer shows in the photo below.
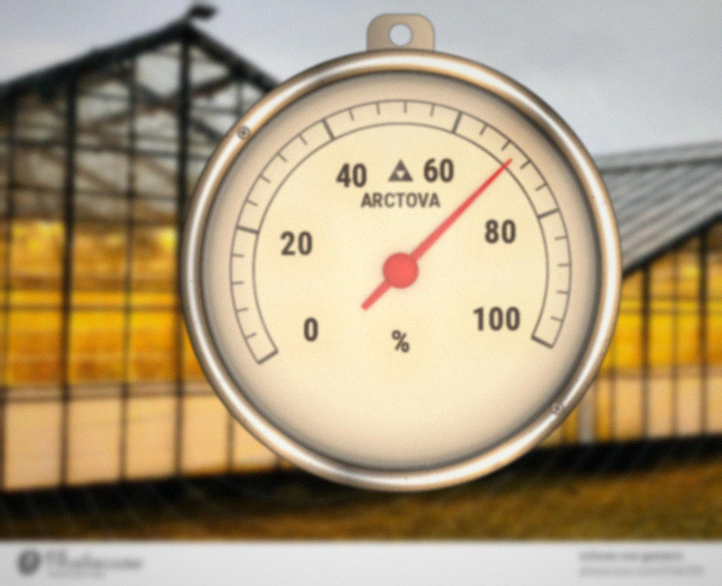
70 %
